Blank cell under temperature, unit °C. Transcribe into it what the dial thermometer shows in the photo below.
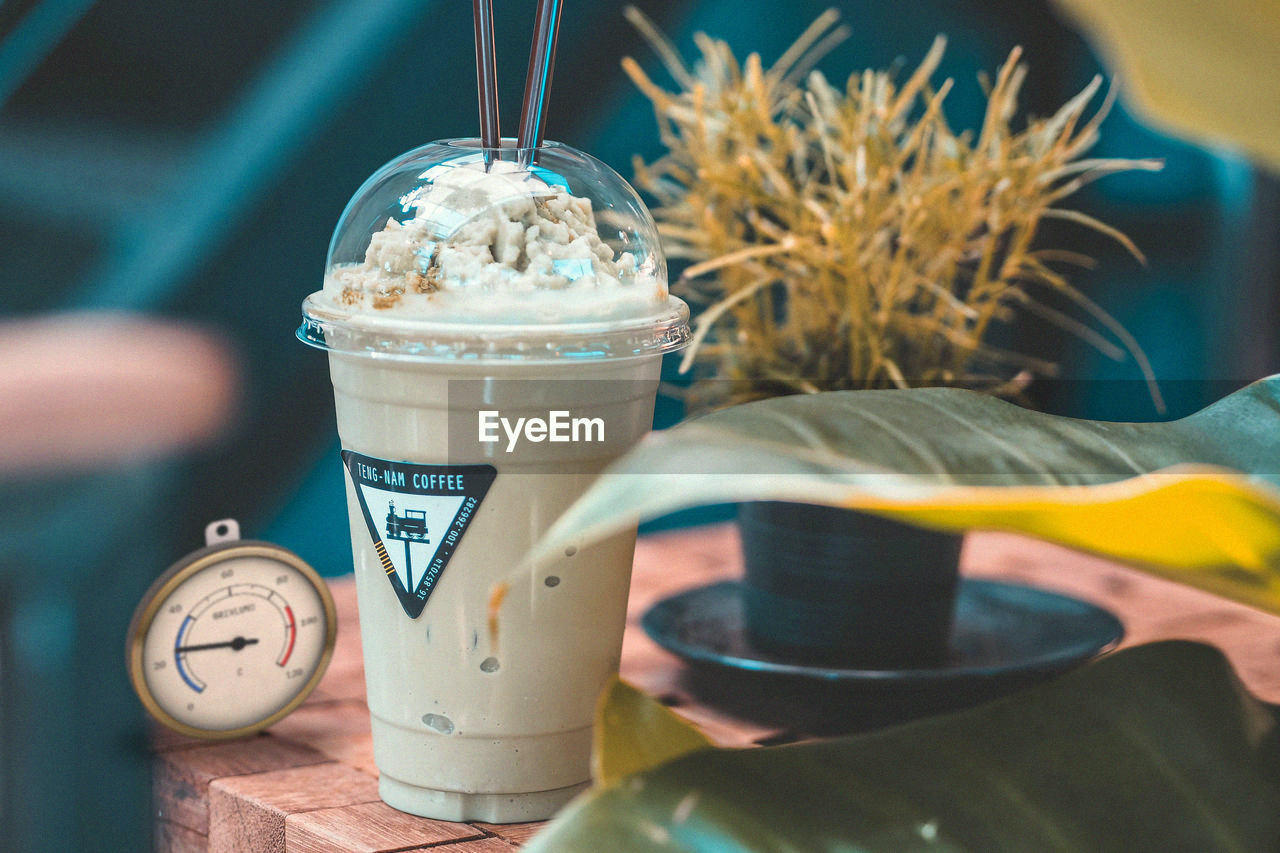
25 °C
